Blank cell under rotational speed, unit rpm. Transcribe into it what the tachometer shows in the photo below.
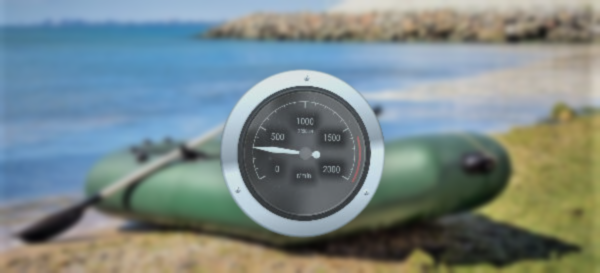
300 rpm
